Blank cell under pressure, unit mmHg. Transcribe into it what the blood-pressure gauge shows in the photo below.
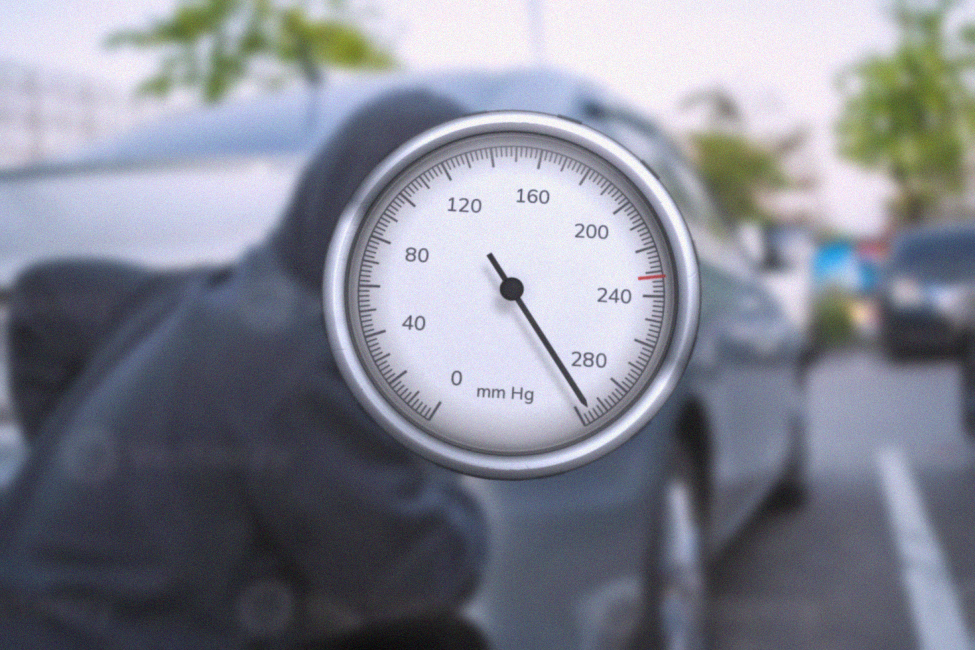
296 mmHg
